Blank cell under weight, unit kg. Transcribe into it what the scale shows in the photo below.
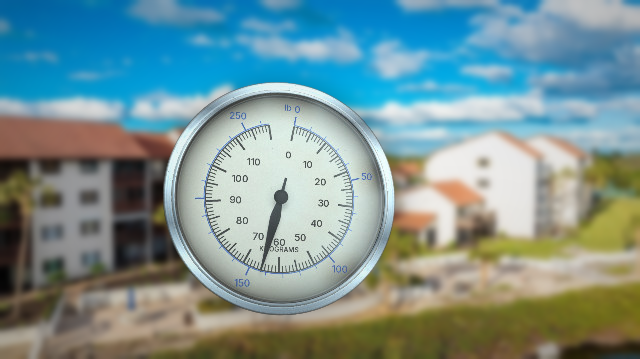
65 kg
